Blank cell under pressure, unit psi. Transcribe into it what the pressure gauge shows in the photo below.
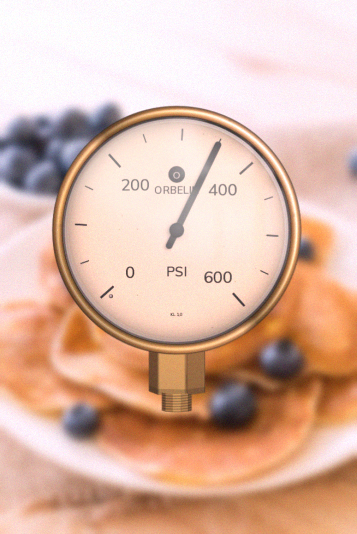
350 psi
